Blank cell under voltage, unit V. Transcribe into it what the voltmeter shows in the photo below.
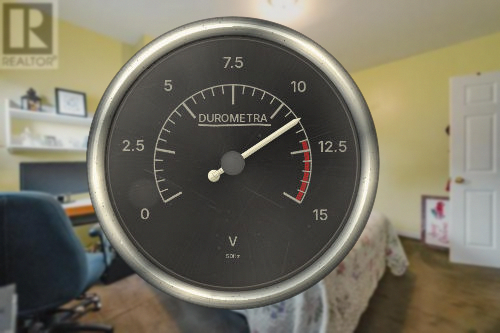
11 V
